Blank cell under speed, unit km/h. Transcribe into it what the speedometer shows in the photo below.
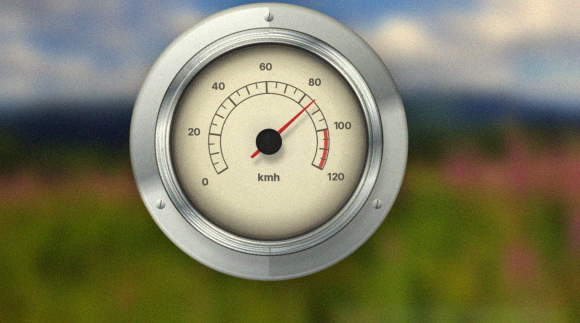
85 km/h
